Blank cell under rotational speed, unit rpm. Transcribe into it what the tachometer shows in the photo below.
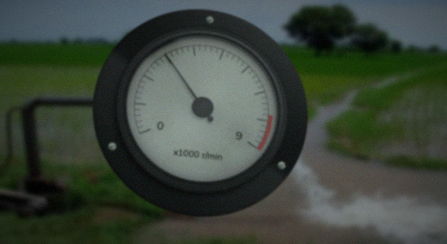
3000 rpm
